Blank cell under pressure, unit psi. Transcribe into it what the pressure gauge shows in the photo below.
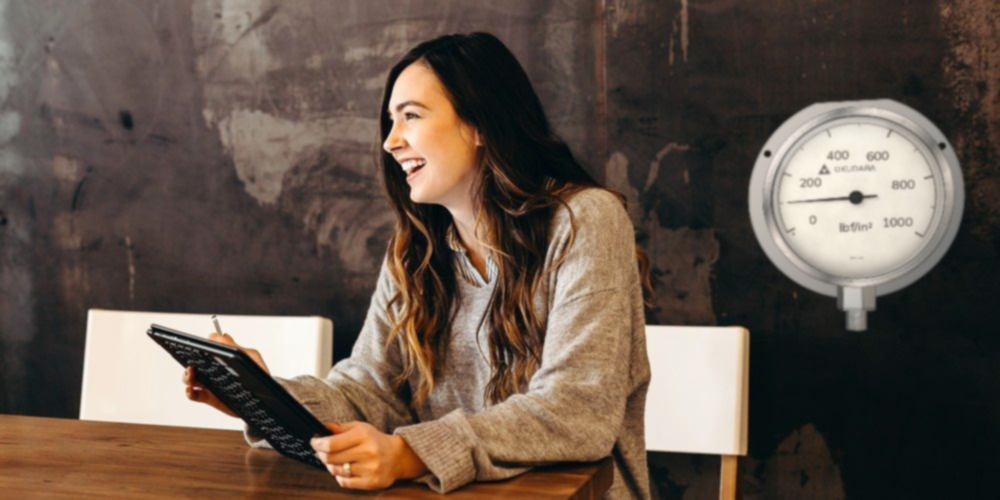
100 psi
